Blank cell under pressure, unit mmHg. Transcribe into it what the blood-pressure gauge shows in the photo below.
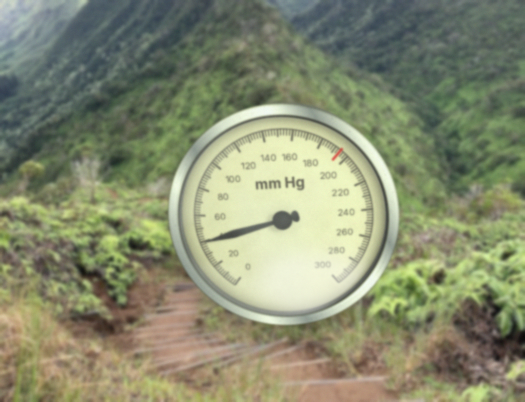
40 mmHg
